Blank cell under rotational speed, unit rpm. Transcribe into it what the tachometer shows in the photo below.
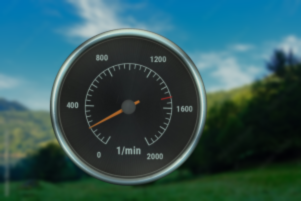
200 rpm
